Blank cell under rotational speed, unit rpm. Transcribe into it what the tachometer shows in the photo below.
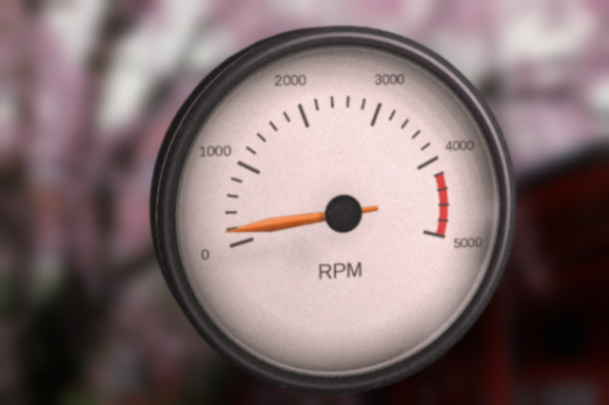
200 rpm
